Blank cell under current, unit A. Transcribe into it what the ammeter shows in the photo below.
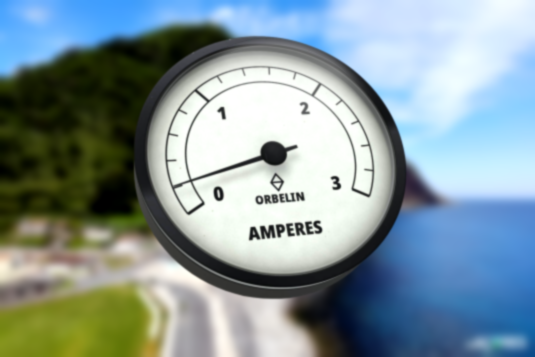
0.2 A
